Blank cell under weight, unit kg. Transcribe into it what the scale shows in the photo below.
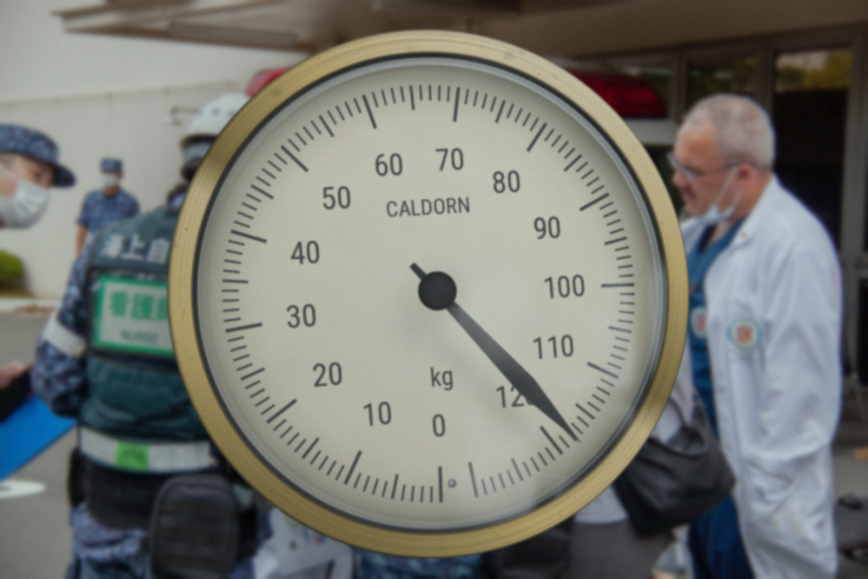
118 kg
